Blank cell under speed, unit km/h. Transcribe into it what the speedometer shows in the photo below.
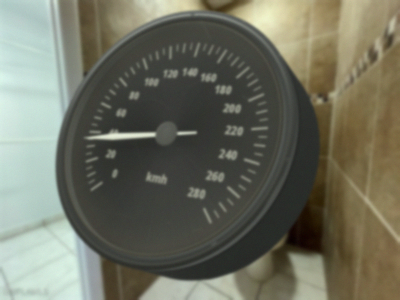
35 km/h
